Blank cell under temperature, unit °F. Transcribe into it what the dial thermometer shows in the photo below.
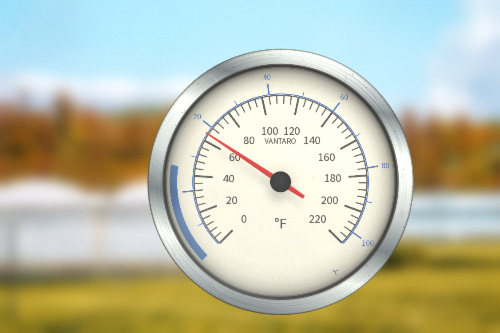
64 °F
